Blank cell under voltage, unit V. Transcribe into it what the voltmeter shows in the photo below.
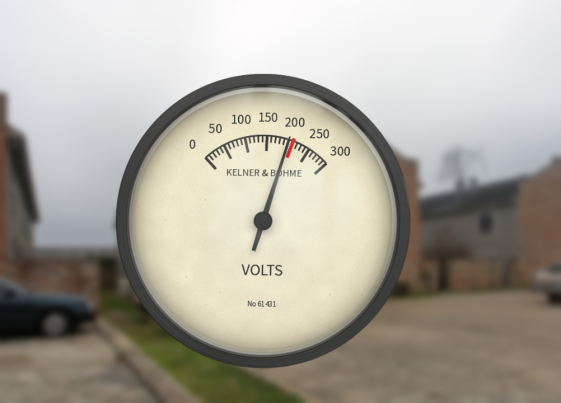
200 V
